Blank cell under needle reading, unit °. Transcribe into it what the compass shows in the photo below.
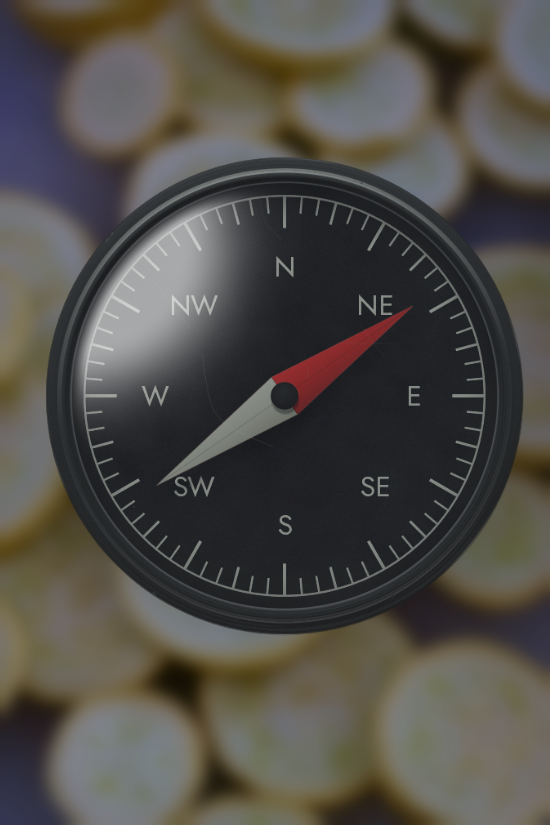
55 °
